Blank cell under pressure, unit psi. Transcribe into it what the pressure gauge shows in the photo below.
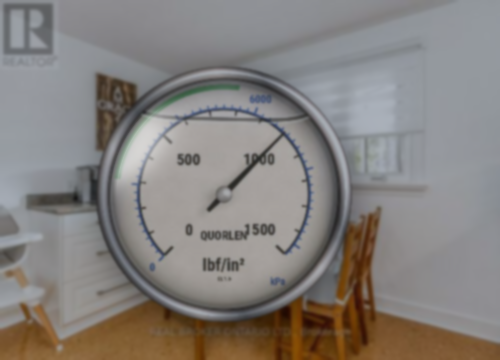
1000 psi
